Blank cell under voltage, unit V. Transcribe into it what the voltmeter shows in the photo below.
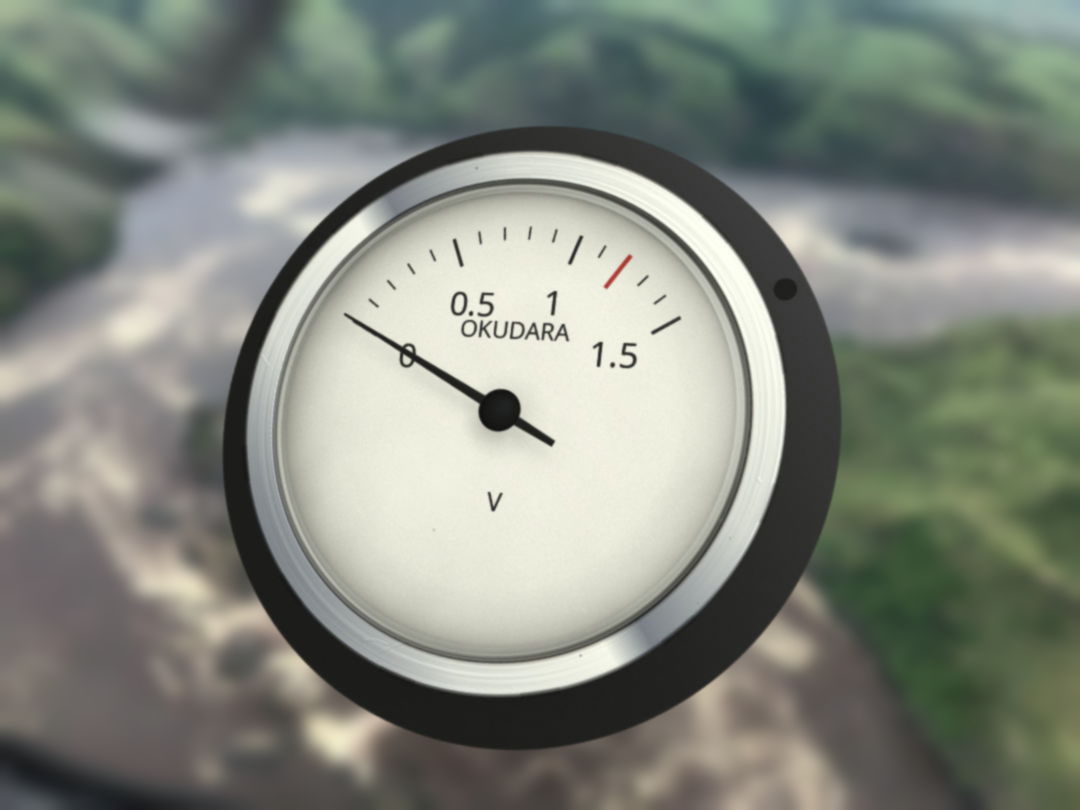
0 V
